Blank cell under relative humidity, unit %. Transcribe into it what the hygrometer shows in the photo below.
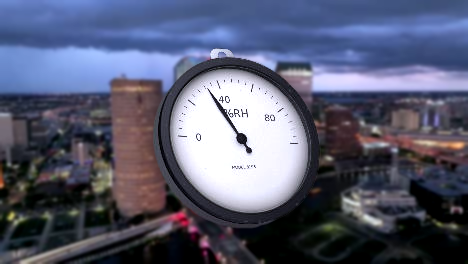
32 %
